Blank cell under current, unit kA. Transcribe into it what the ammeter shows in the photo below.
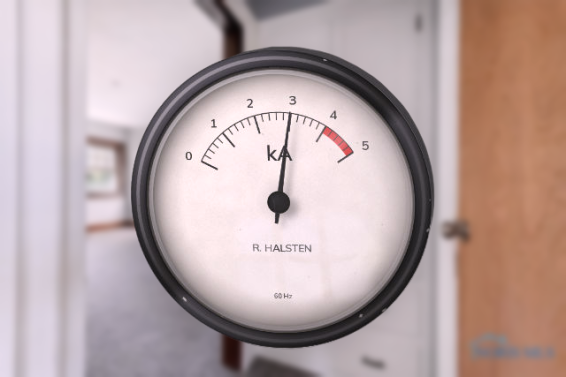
3 kA
